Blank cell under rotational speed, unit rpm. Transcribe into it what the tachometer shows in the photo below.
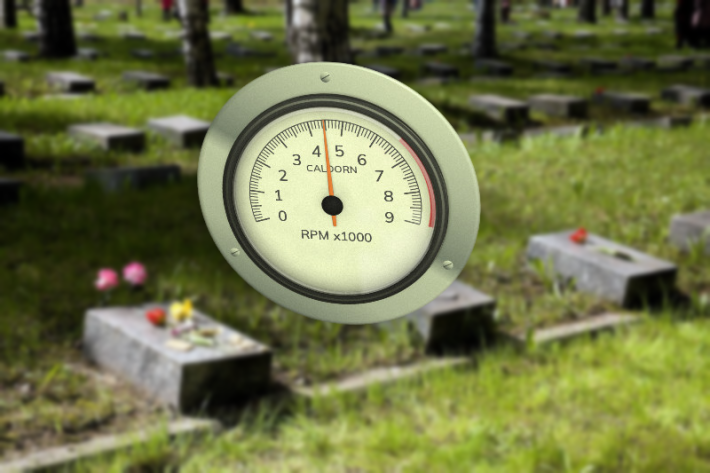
4500 rpm
